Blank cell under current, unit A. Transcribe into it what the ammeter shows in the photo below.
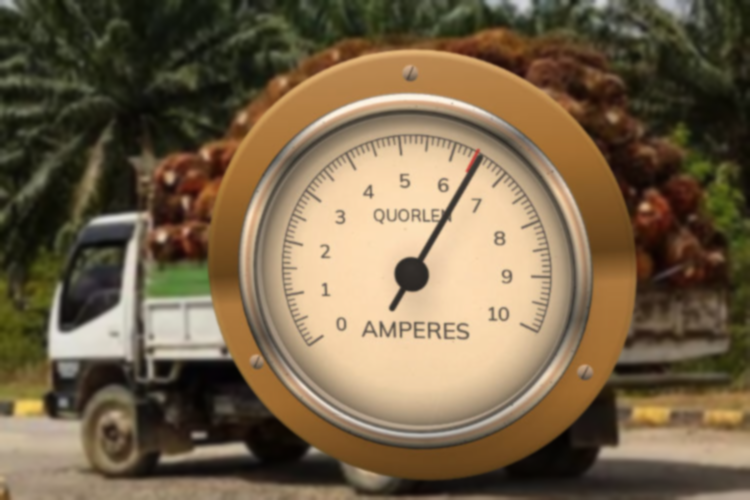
6.5 A
